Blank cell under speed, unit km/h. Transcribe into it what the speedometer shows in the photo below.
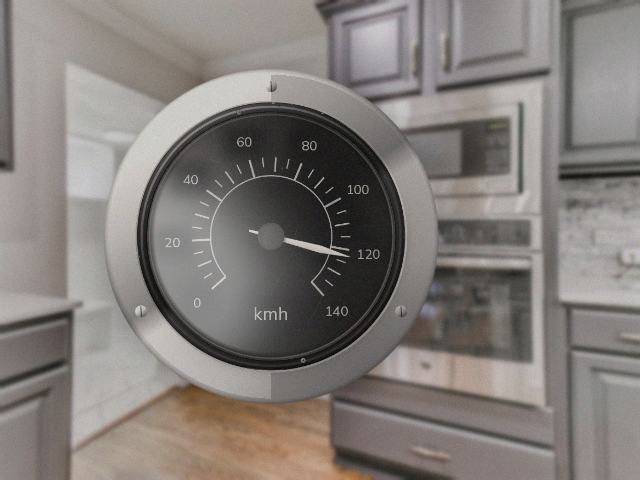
122.5 km/h
